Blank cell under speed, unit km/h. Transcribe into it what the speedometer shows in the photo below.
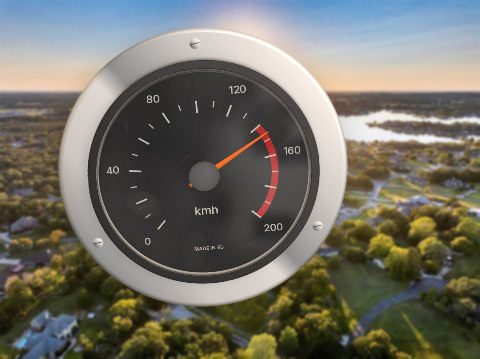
145 km/h
